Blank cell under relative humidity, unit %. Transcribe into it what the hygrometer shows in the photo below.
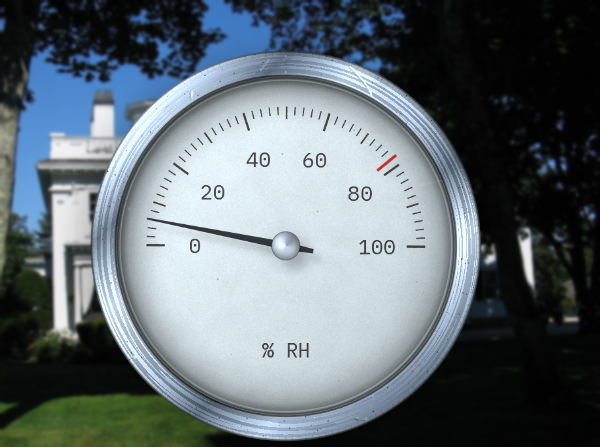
6 %
